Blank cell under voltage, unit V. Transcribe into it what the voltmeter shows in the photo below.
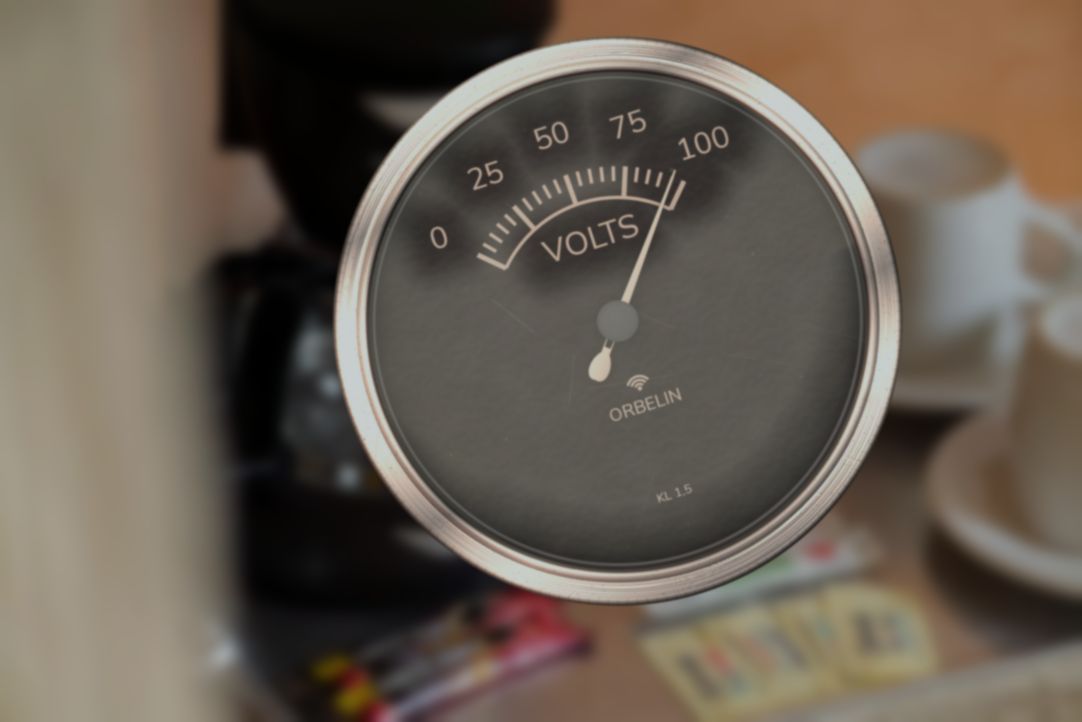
95 V
